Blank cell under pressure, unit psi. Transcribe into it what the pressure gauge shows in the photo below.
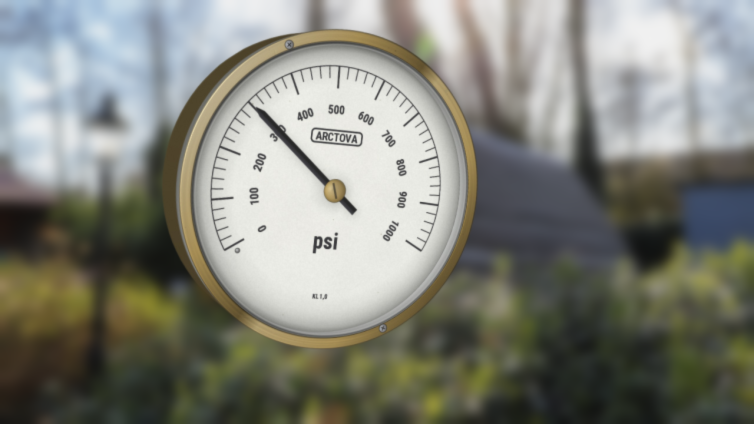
300 psi
